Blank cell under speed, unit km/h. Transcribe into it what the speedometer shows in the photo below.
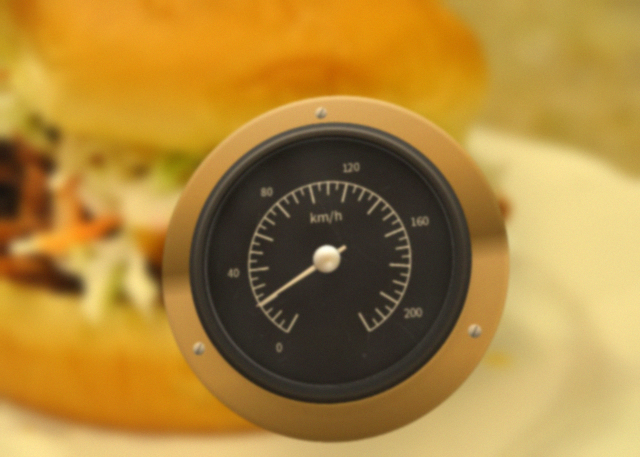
20 km/h
